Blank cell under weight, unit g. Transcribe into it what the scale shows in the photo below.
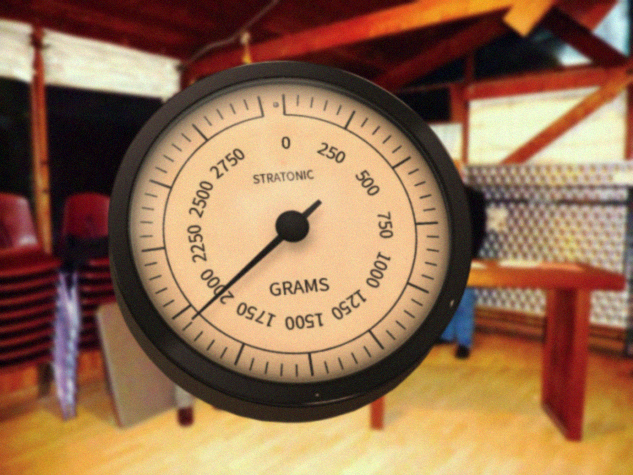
1950 g
